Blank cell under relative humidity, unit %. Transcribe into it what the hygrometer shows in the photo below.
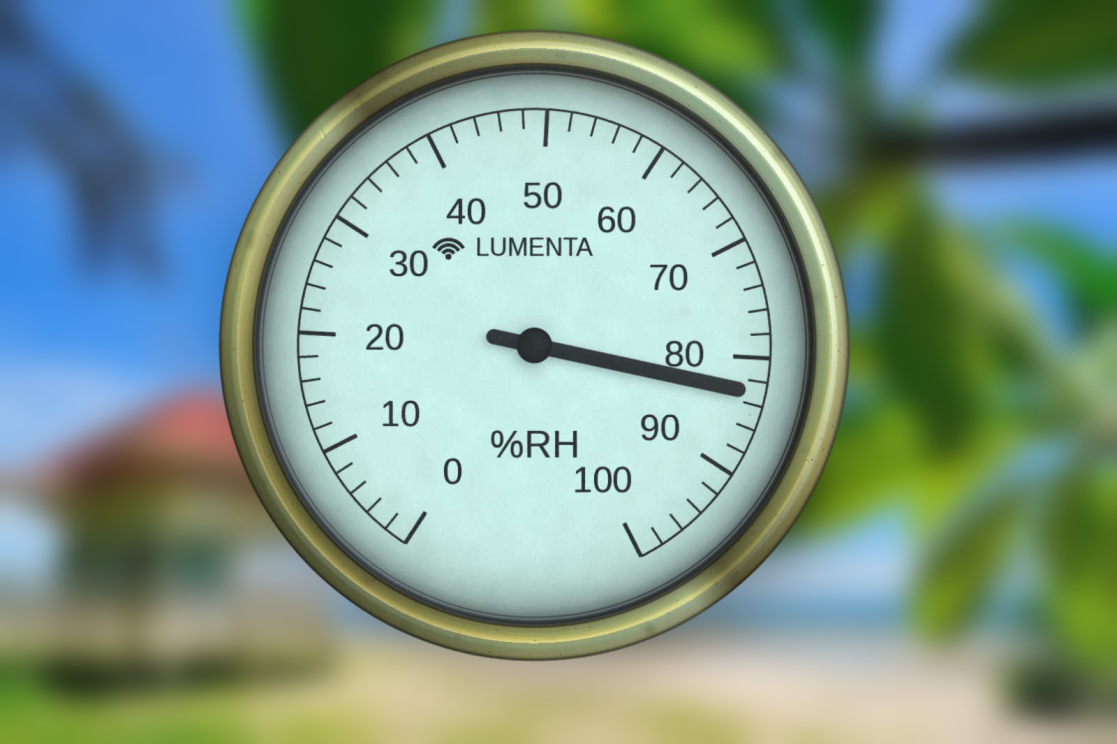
83 %
